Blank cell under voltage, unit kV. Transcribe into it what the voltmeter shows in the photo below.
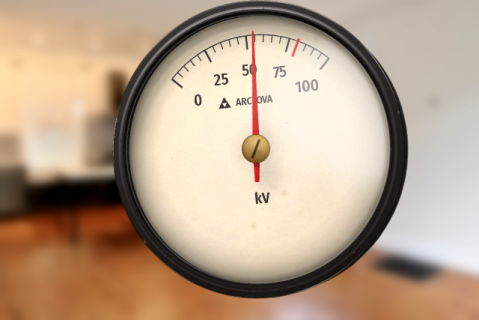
55 kV
